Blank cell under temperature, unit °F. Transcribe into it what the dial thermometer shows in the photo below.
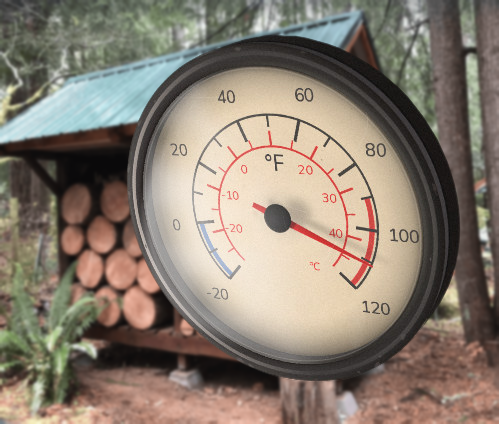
110 °F
